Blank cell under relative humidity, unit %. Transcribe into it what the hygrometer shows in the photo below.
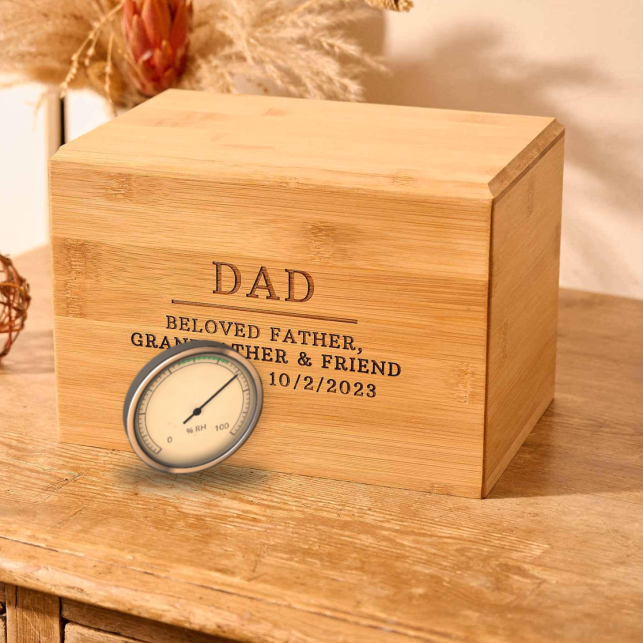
70 %
